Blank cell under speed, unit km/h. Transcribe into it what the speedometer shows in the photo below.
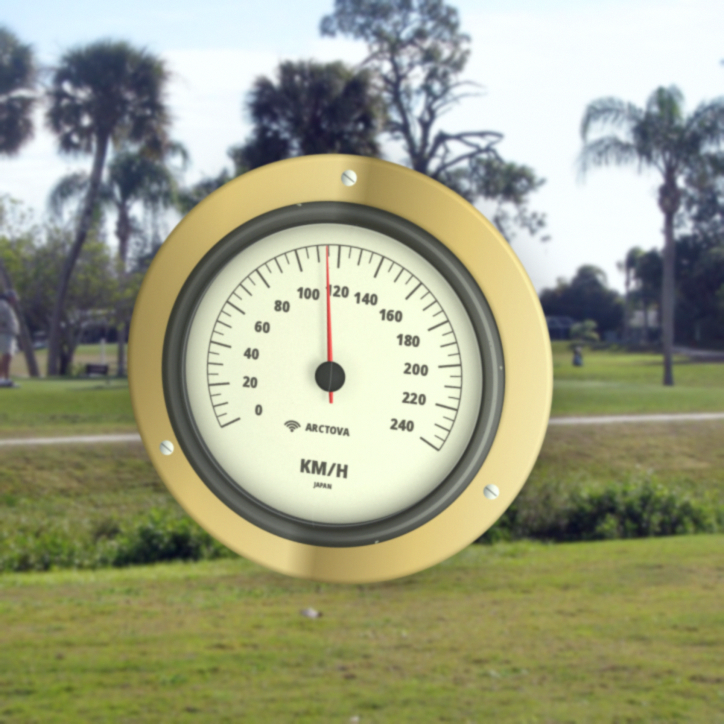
115 km/h
